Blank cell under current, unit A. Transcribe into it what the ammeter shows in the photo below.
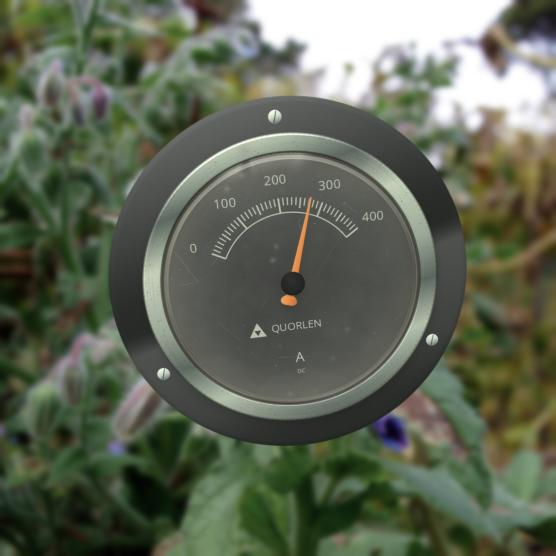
270 A
